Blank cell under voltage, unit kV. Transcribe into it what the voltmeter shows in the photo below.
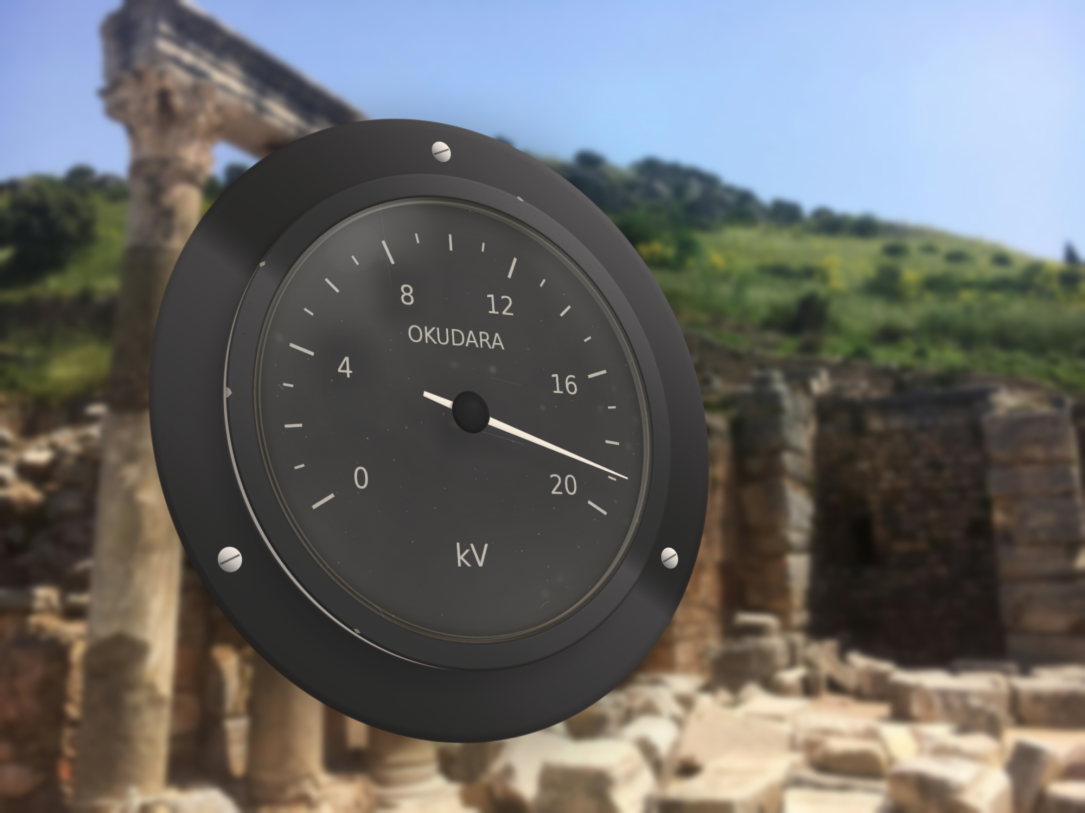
19 kV
